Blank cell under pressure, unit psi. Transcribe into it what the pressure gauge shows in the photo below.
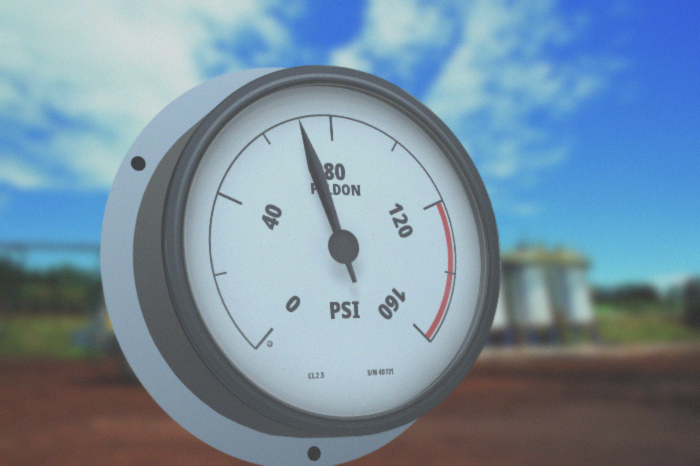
70 psi
